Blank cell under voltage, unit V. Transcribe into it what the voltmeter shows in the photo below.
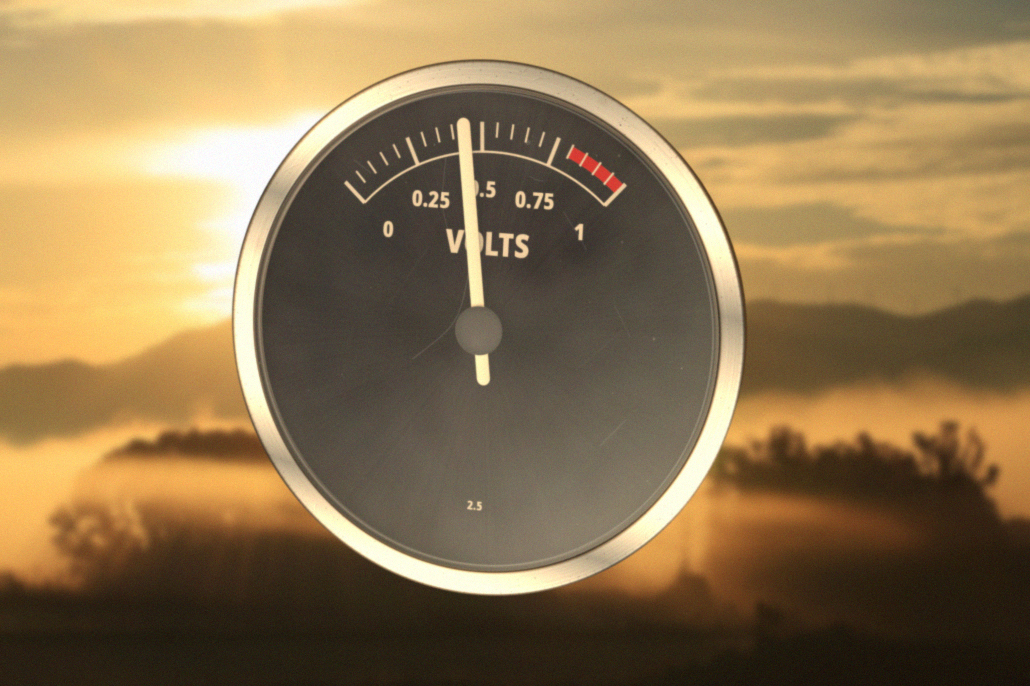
0.45 V
